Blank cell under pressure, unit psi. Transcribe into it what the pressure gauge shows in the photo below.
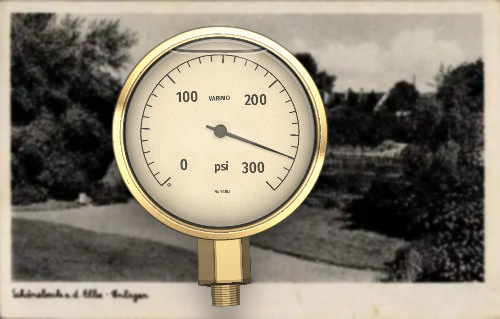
270 psi
